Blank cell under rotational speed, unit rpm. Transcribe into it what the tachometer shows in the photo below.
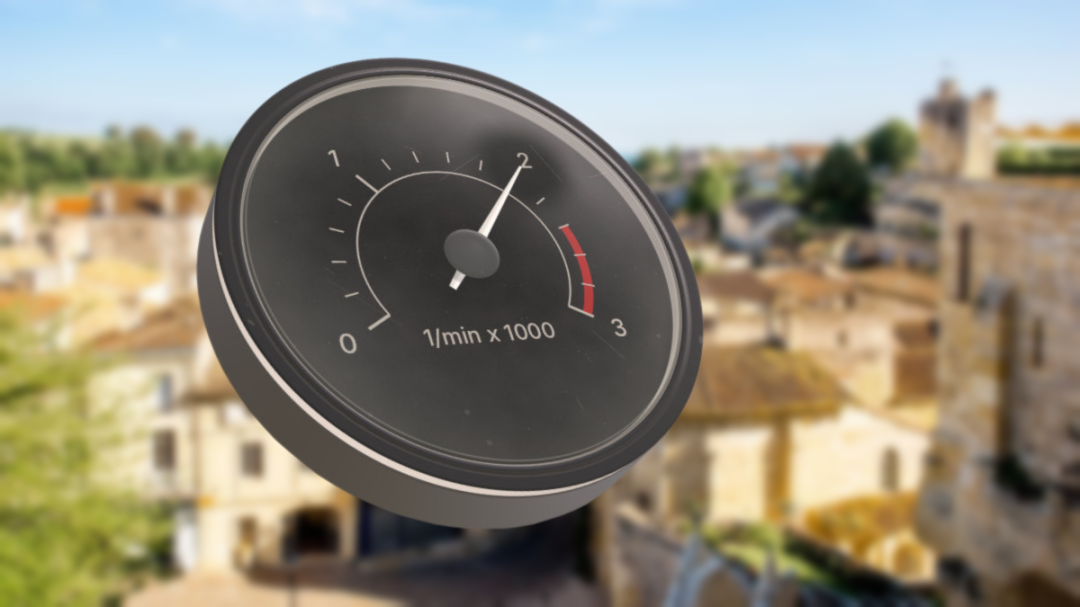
2000 rpm
